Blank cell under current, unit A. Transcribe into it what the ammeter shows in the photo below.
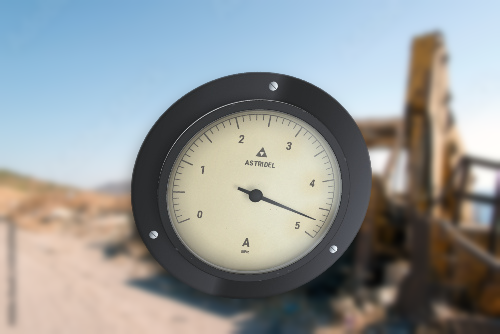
4.7 A
